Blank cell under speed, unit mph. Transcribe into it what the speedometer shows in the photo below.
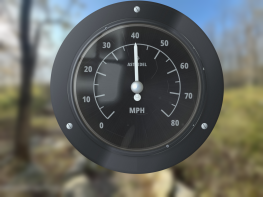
40 mph
